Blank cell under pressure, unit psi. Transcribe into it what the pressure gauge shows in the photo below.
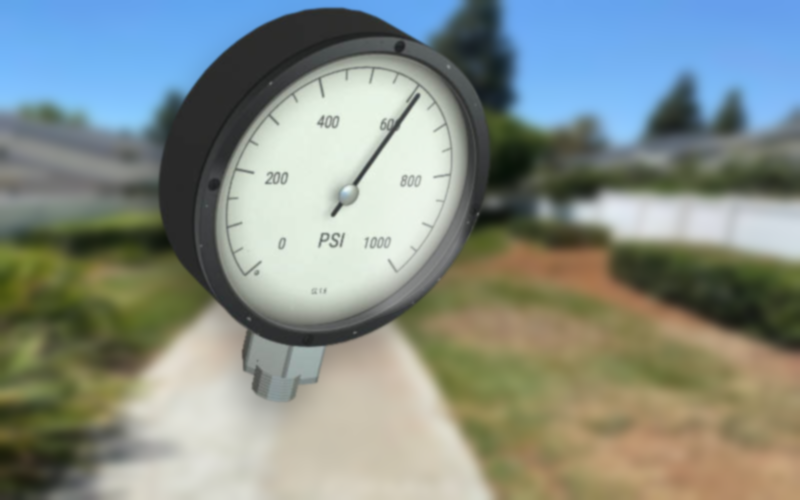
600 psi
